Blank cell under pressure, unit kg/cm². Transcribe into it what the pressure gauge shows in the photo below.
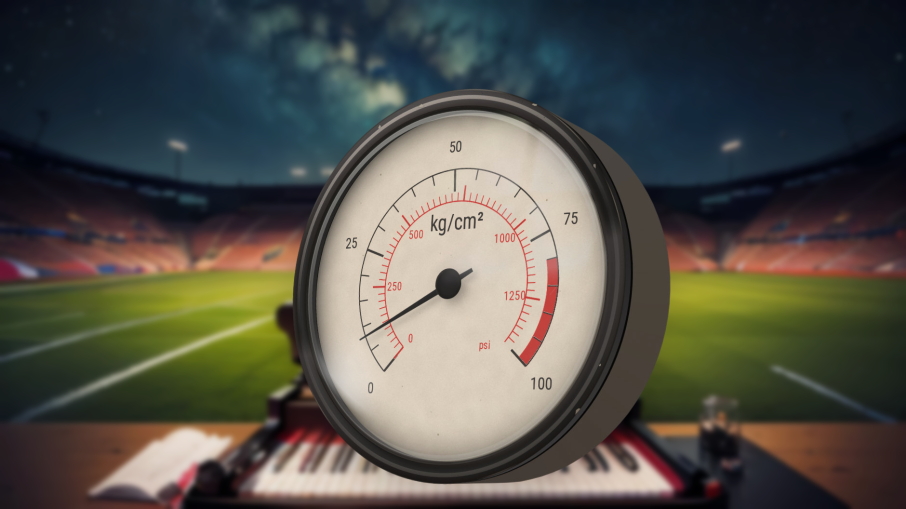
7.5 kg/cm²
